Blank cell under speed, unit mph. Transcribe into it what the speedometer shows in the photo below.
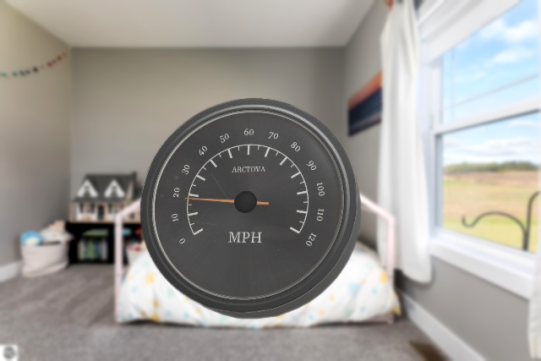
17.5 mph
